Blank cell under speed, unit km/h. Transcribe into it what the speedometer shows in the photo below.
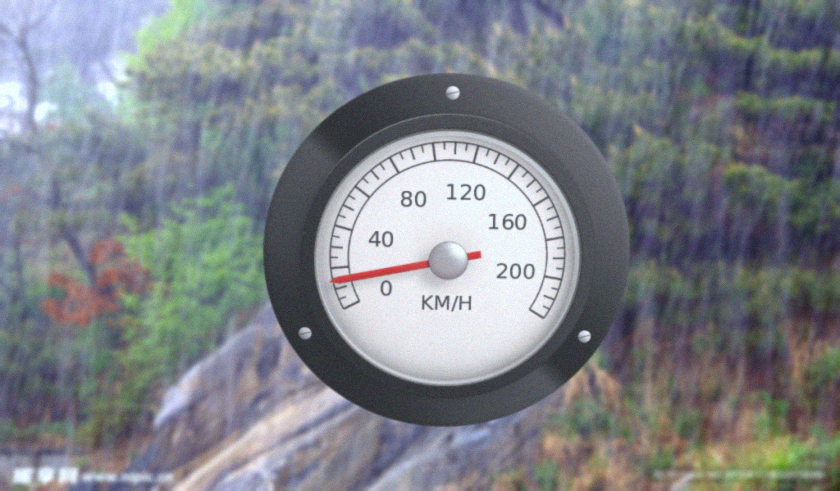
15 km/h
